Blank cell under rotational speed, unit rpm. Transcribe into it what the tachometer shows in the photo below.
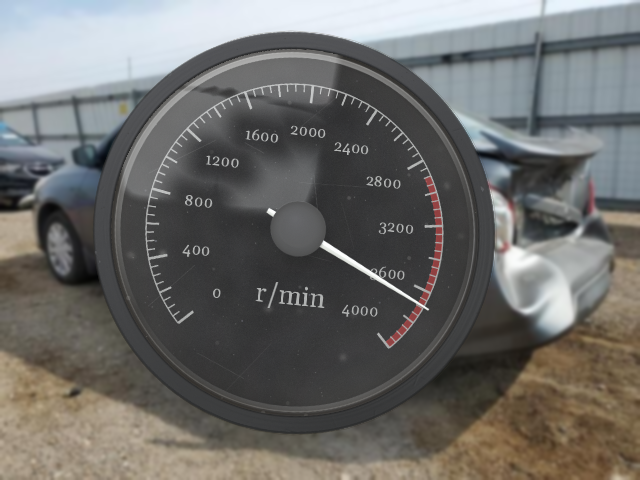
3700 rpm
